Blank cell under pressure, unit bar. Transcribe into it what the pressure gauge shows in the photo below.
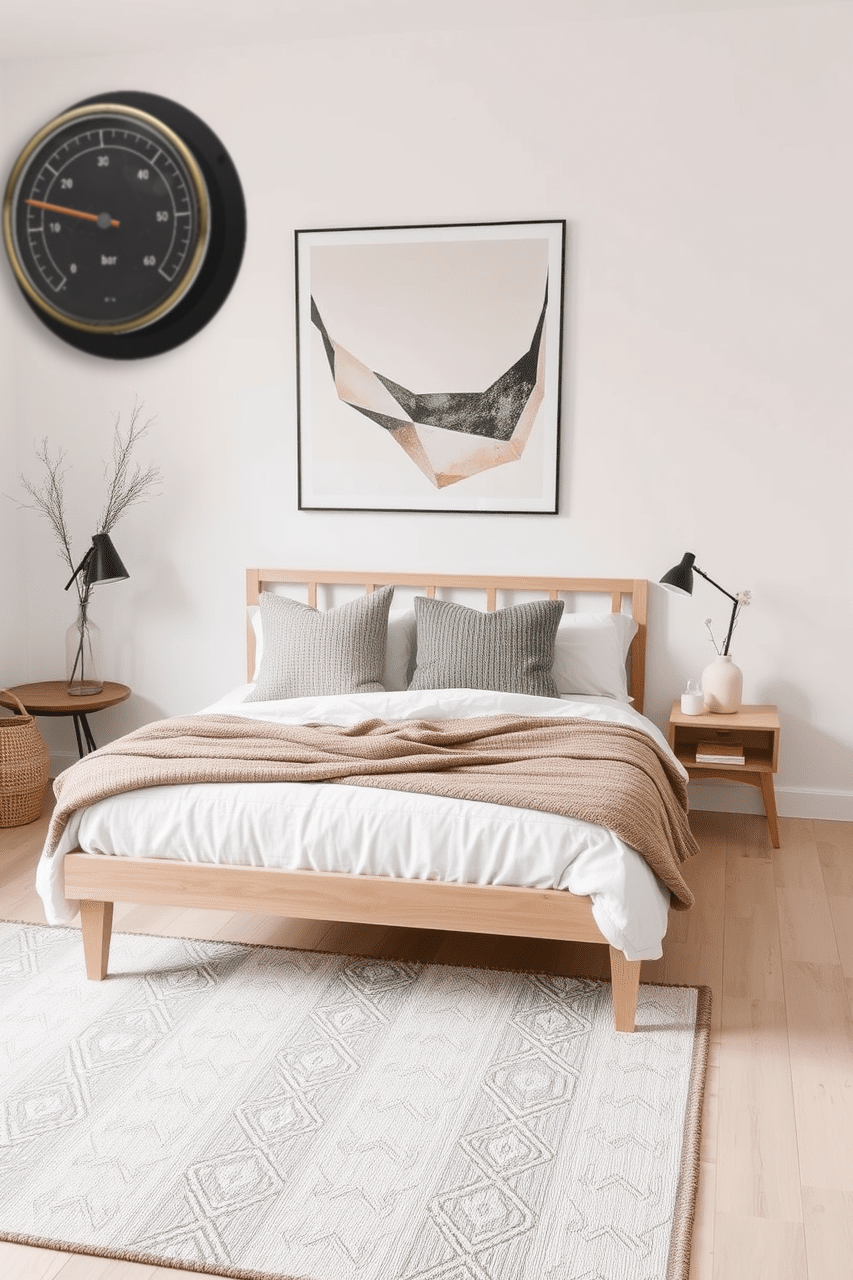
14 bar
